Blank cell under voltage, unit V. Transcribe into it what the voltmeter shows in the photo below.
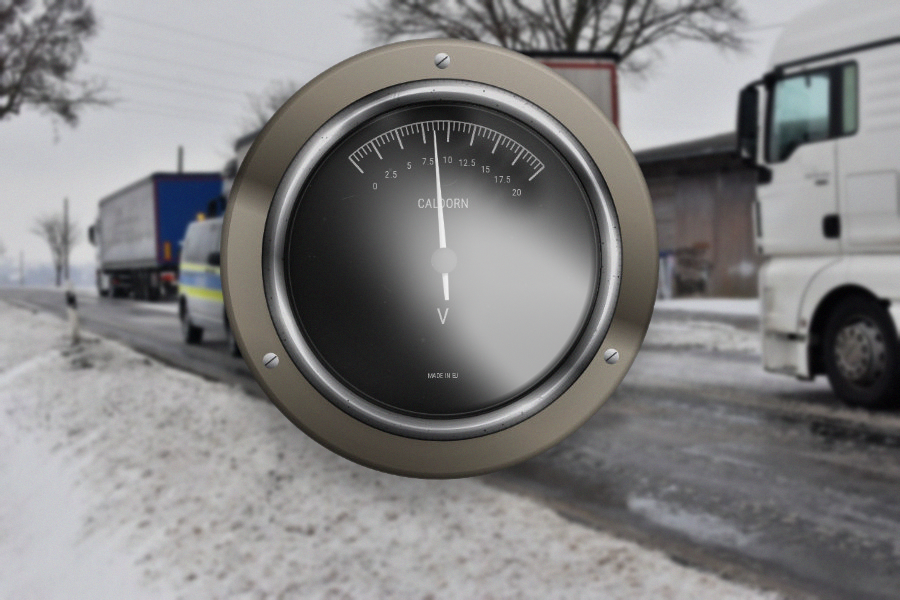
8.5 V
